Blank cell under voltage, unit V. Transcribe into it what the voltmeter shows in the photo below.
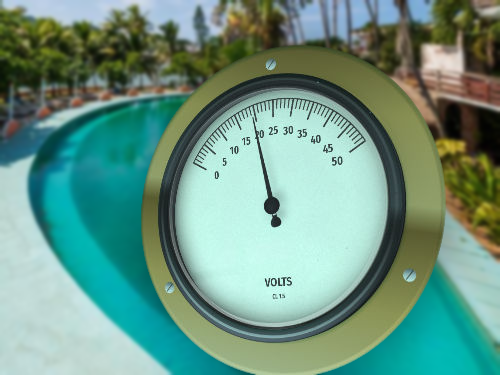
20 V
